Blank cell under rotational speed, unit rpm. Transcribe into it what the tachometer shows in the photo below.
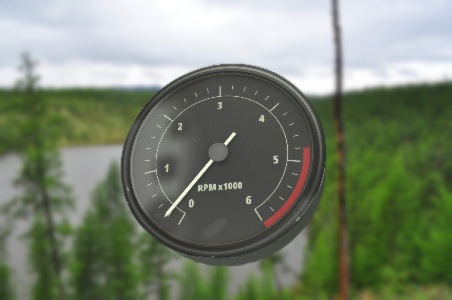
200 rpm
